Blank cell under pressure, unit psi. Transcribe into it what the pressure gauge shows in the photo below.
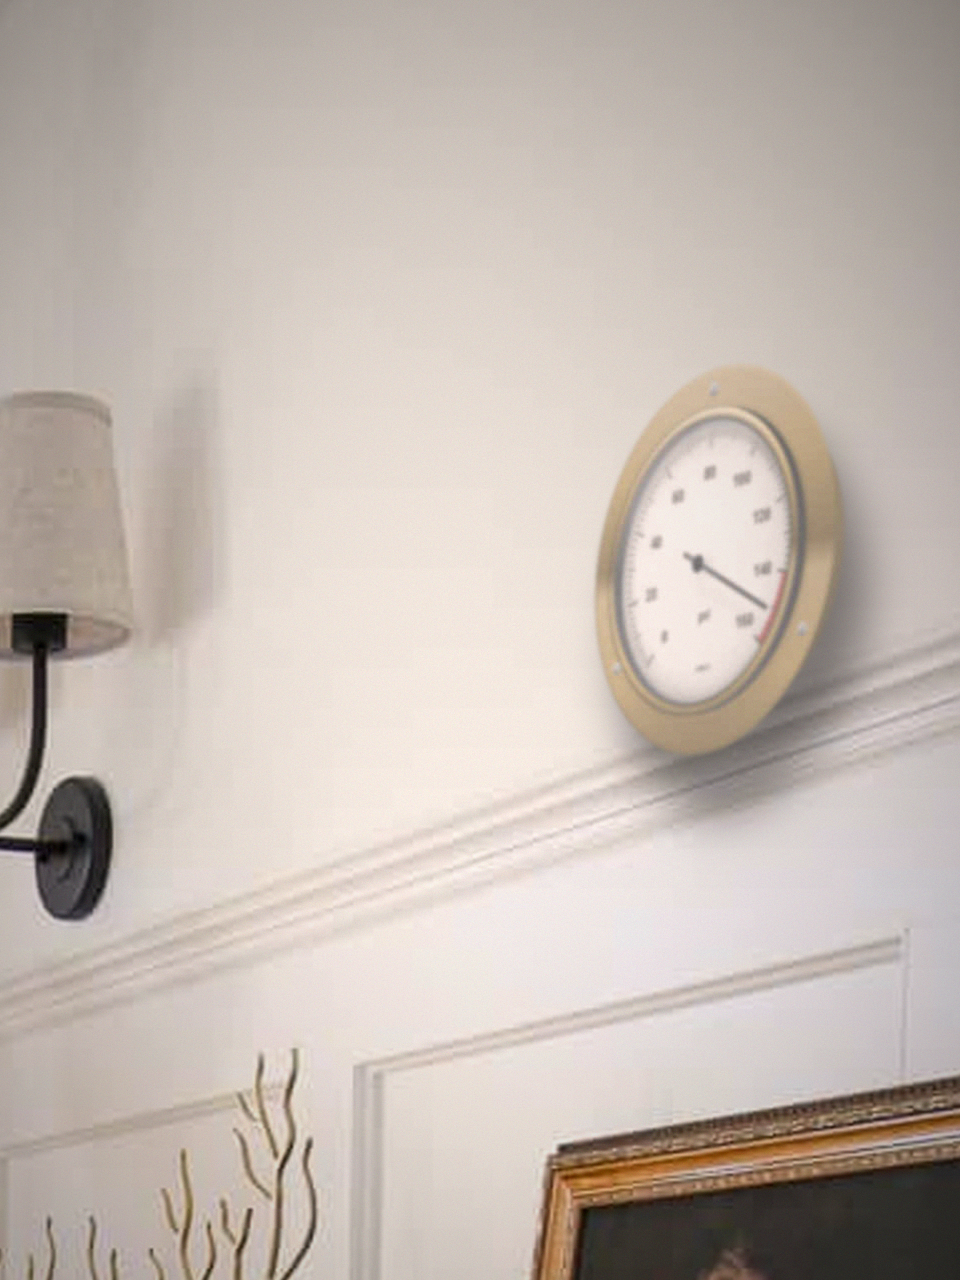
150 psi
